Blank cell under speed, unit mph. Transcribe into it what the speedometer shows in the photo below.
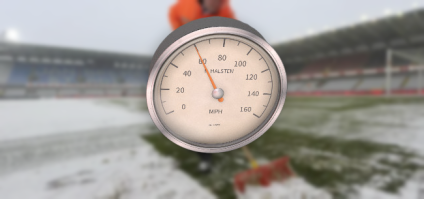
60 mph
